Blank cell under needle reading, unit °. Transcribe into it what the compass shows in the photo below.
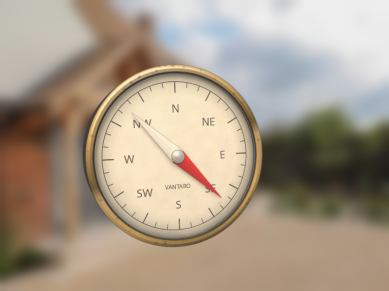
135 °
